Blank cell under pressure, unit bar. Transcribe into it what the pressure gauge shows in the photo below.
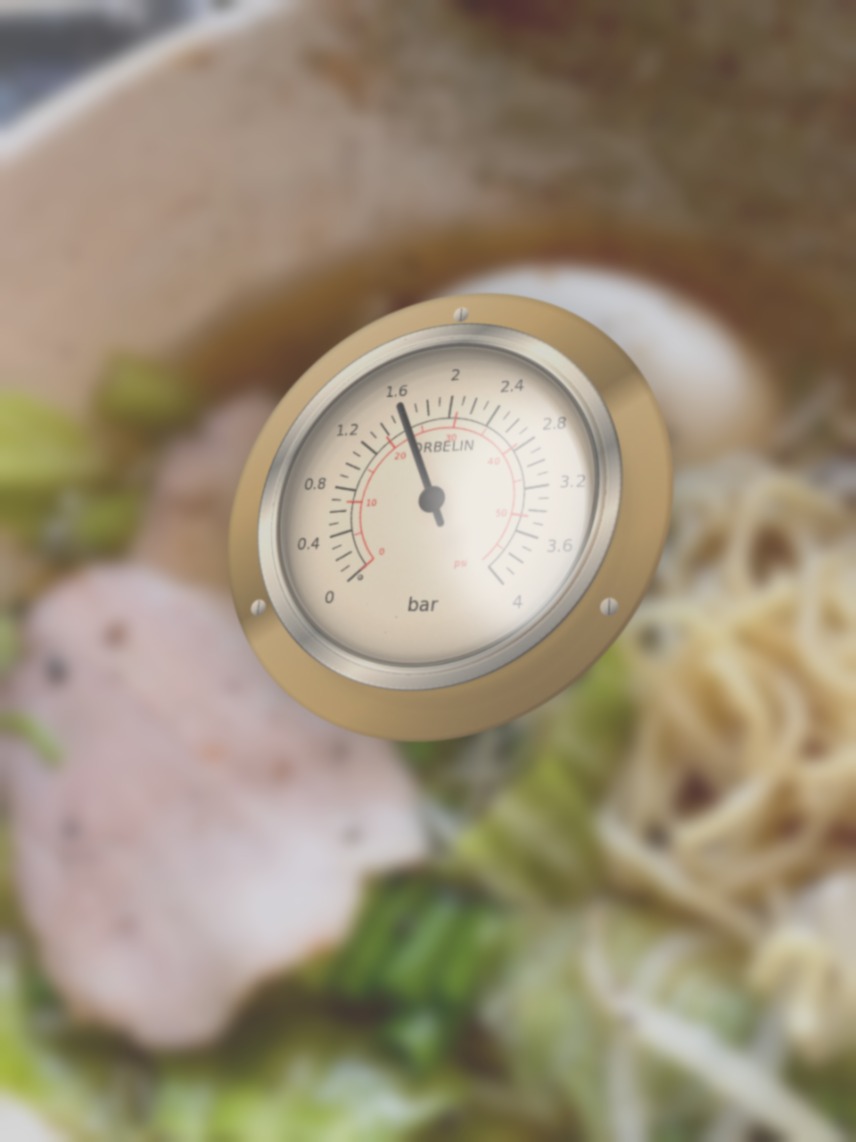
1.6 bar
